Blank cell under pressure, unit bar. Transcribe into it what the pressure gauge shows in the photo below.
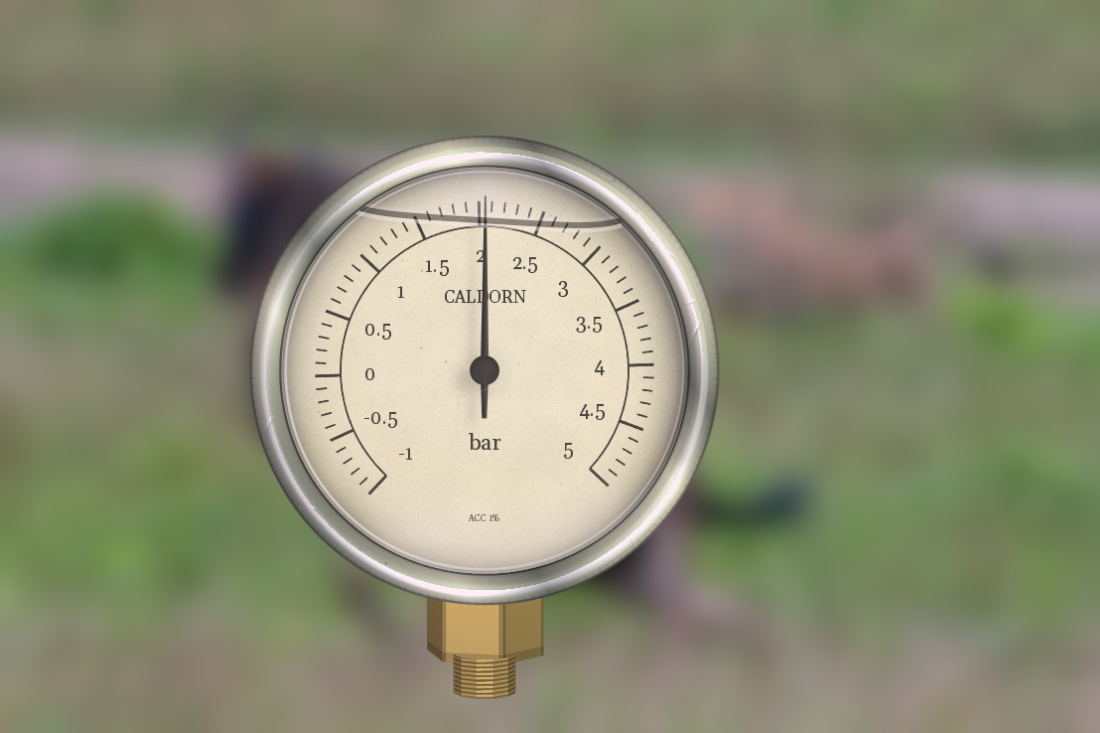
2.05 bar
